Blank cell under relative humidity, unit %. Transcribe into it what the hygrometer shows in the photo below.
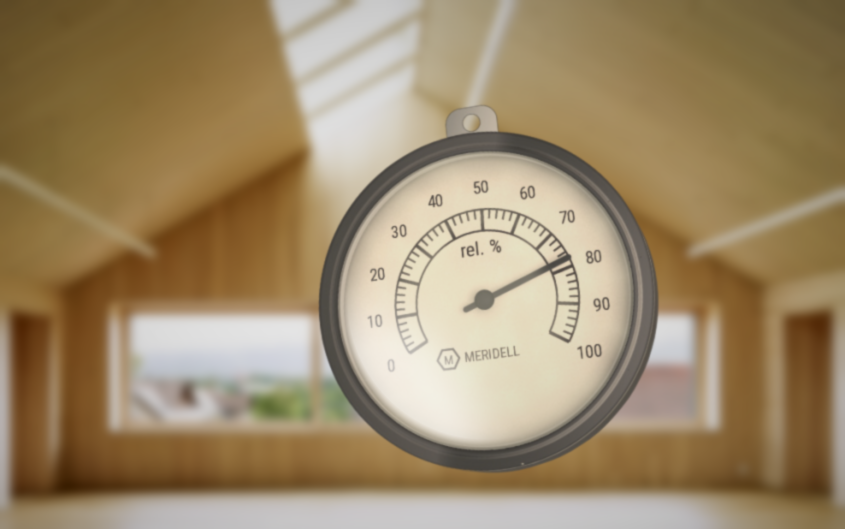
78 %
